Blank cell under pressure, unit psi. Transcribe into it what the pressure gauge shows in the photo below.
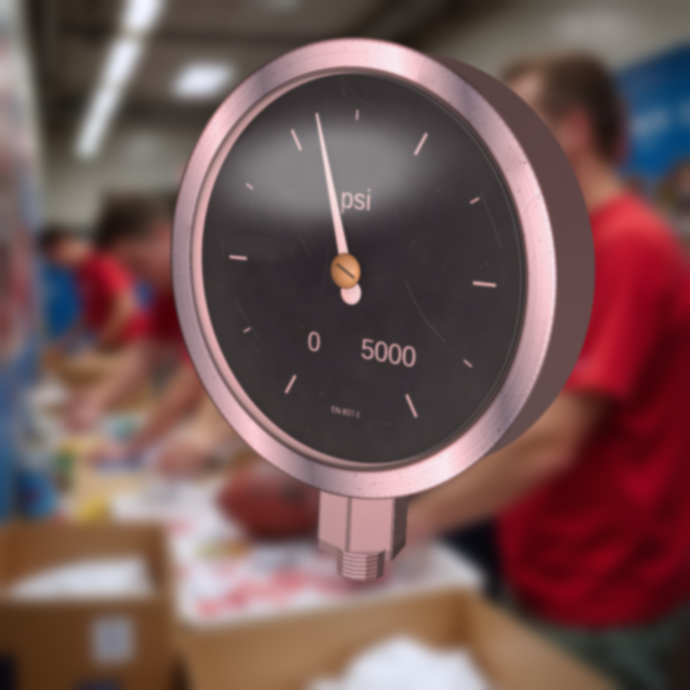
2250 psi
